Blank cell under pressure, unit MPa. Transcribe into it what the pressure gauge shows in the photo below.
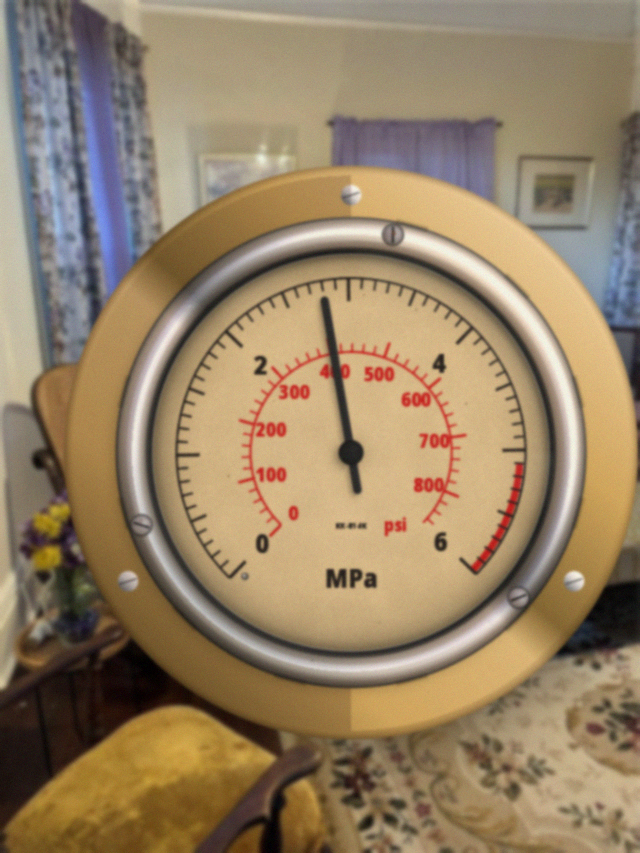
2.8 MPa
